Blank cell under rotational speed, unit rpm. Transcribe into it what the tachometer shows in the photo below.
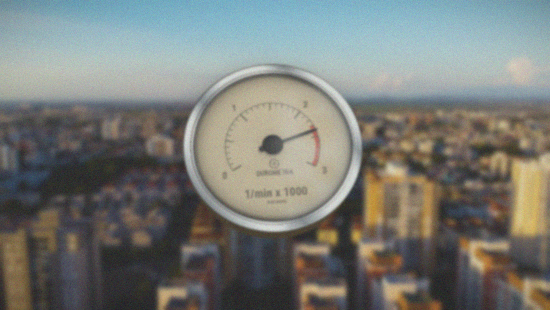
2400 rpm
